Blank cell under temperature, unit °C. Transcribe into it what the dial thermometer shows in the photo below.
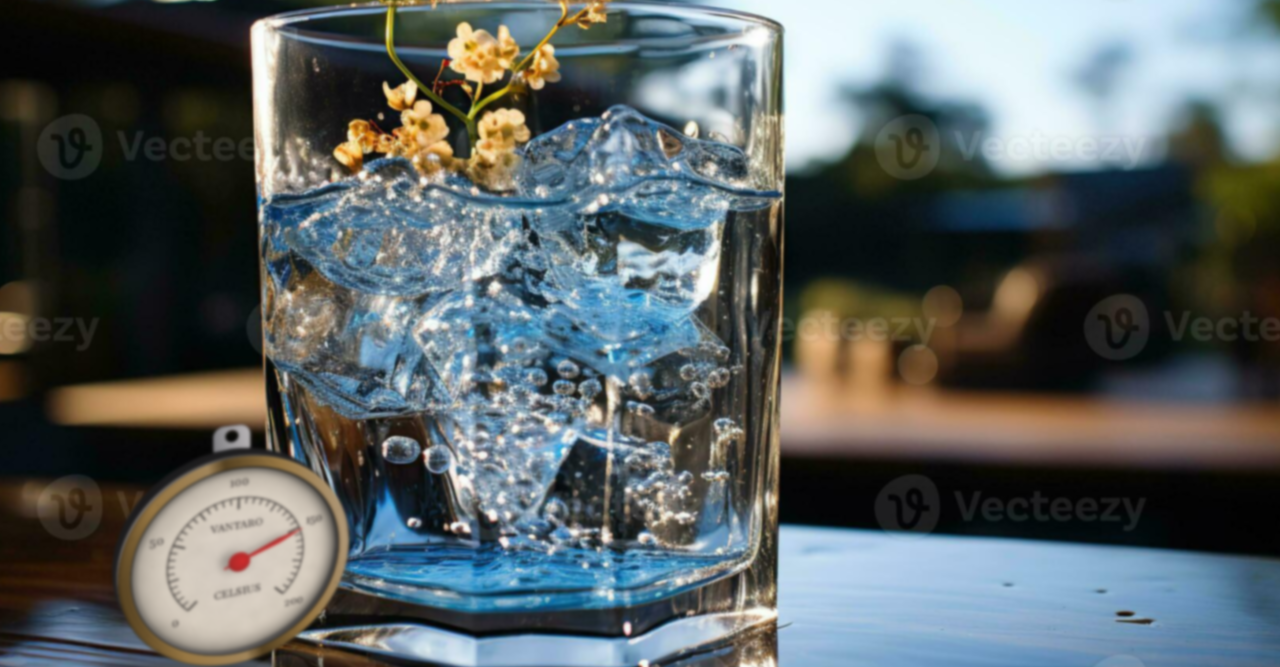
150 °C
